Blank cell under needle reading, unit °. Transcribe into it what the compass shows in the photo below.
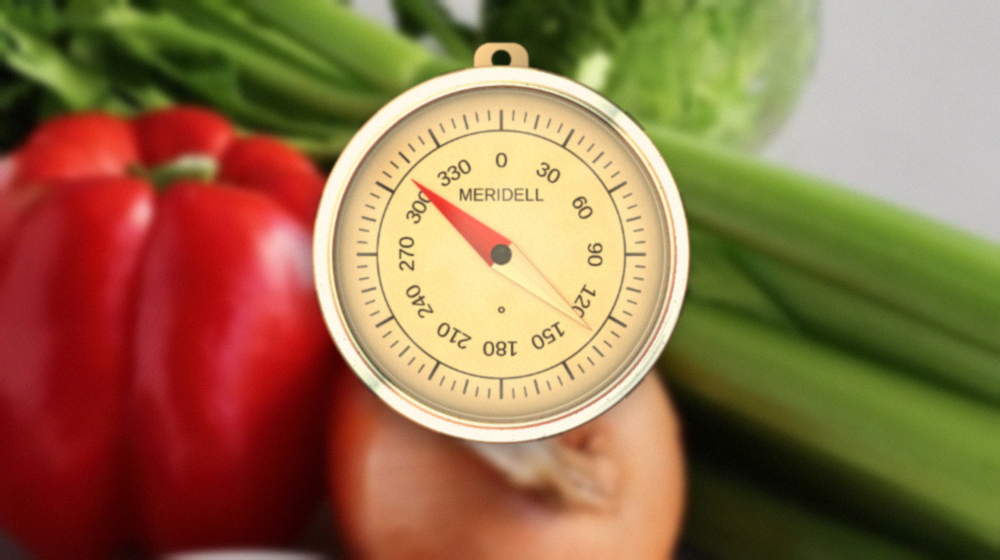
310 °
